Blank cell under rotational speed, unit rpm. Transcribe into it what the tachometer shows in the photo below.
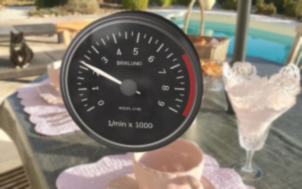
2250 rpm
